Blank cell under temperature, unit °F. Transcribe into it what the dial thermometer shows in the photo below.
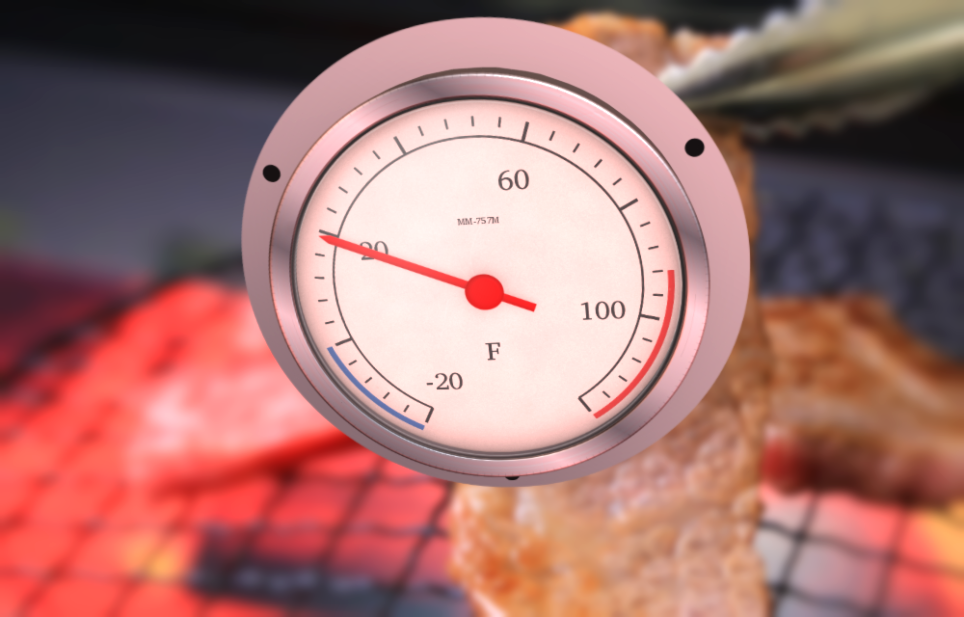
20 °F
